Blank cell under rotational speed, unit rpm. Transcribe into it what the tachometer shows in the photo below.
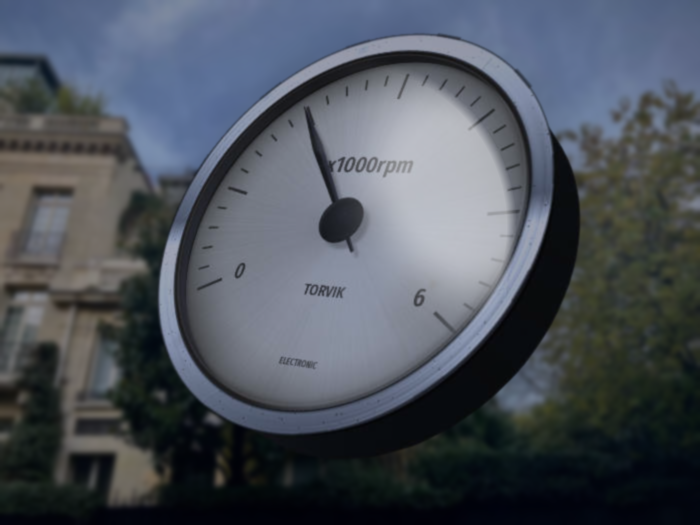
2000 rpm
